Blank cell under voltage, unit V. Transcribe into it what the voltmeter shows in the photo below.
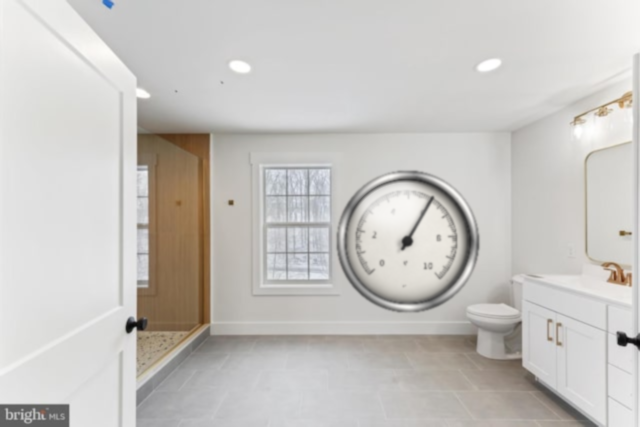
6 V
